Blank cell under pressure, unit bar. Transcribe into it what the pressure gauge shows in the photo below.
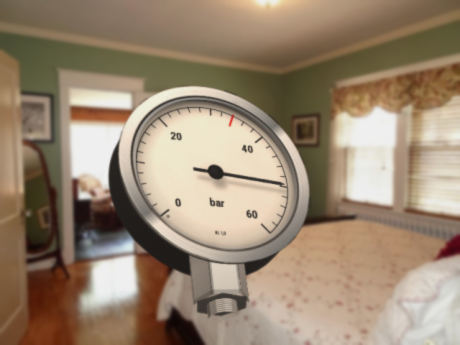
50 bar
